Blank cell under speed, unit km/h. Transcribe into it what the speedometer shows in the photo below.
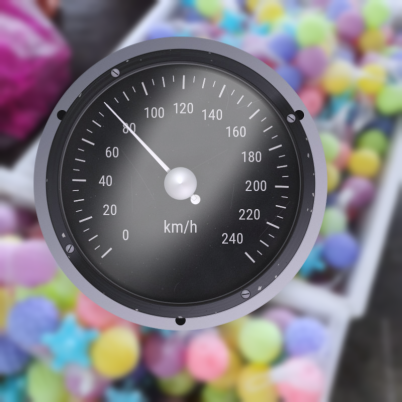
80 km/h
